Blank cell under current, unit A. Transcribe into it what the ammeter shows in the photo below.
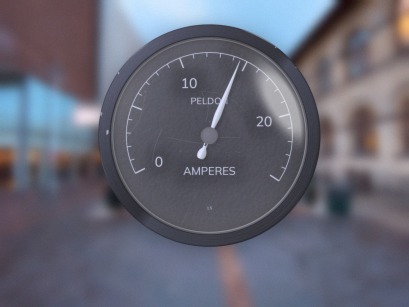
14.5 A
